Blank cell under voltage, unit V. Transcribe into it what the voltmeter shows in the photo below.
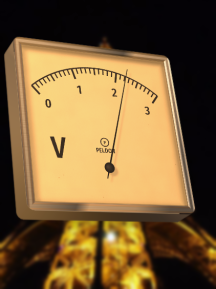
2.2 V
